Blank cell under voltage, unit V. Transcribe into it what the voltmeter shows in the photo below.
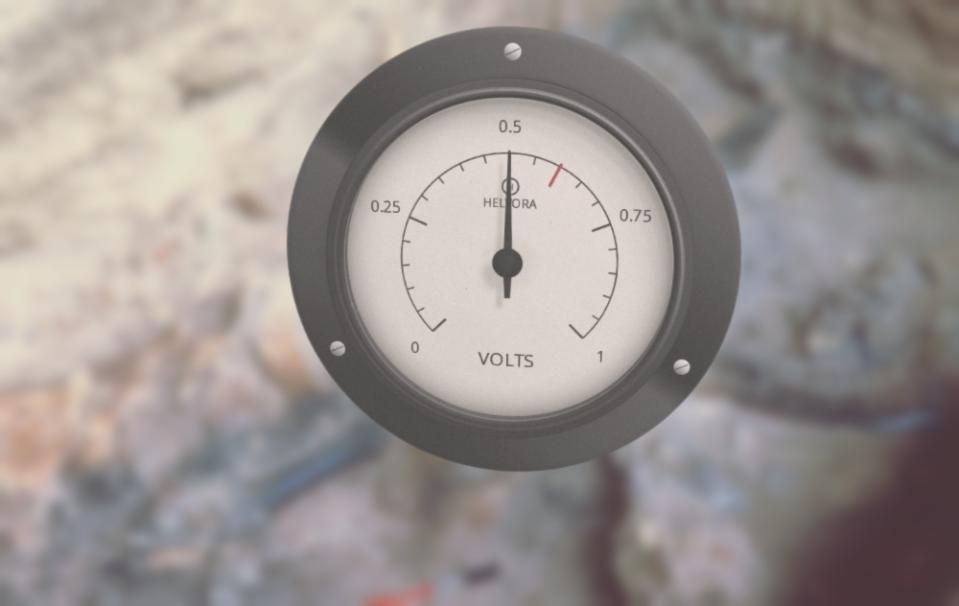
0.5 V
